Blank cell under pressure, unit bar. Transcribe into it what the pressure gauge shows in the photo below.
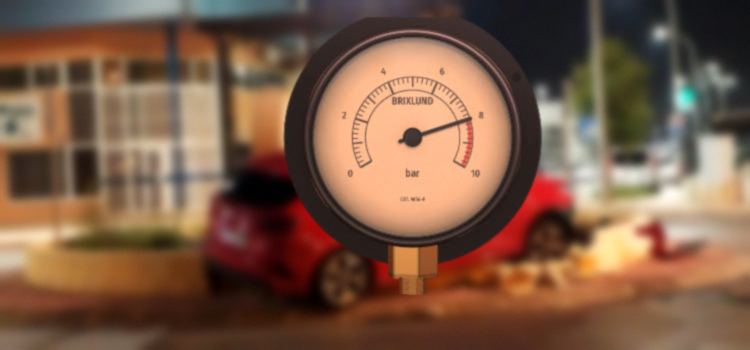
8 bar
